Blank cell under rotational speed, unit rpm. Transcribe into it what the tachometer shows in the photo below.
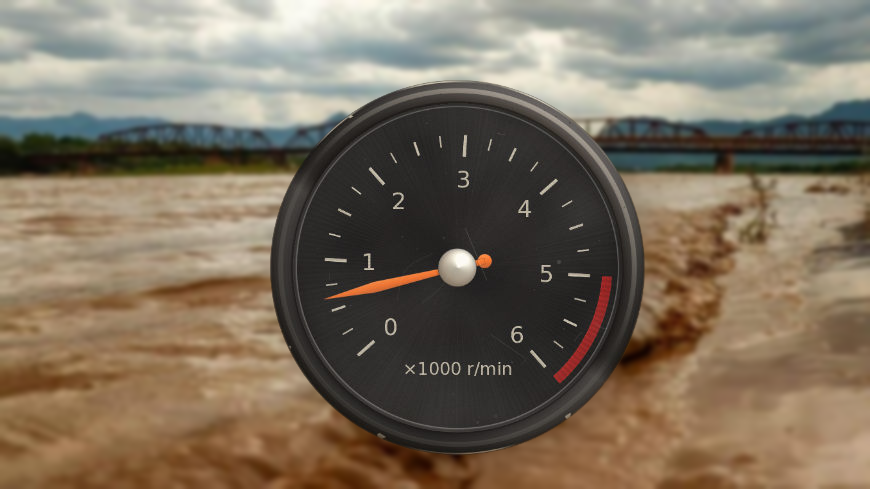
625 rpm
